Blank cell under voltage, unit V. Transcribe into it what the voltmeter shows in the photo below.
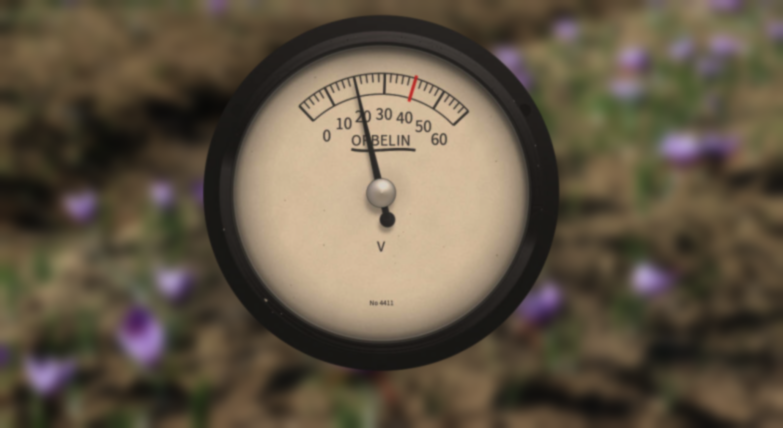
20 V
